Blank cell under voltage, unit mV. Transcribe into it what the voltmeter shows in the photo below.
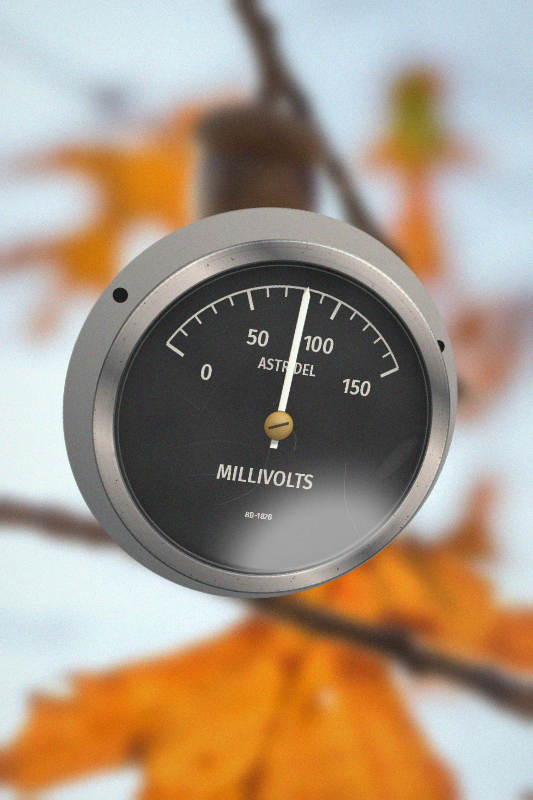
80 mV
